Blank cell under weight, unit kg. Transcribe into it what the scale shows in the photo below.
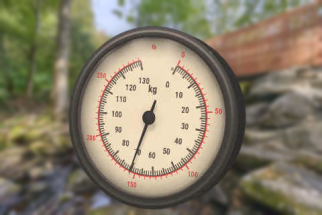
70 kg
